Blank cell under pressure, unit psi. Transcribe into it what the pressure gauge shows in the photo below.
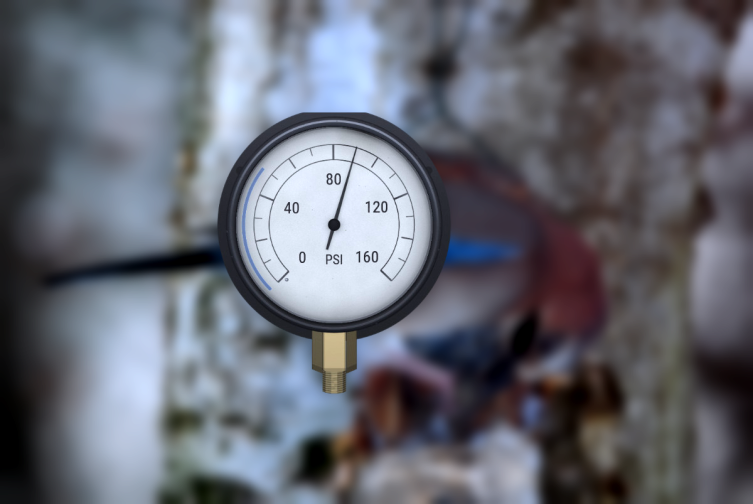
90 psi
